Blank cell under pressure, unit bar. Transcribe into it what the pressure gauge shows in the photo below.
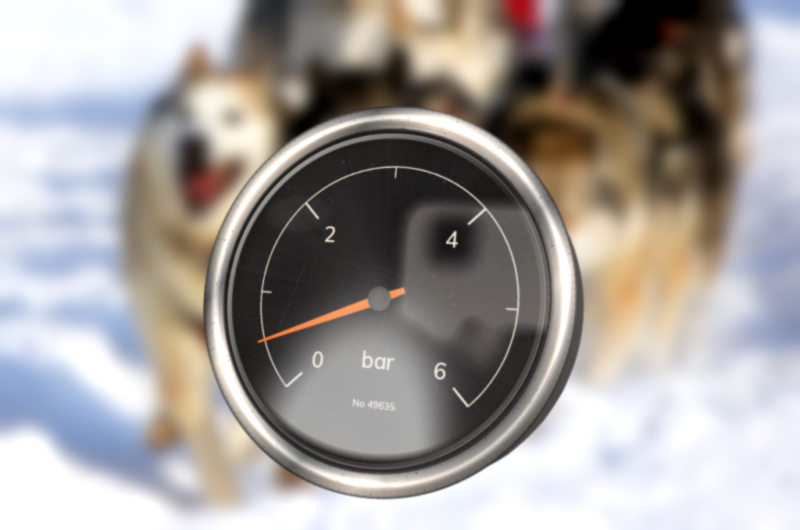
0.5 bar
